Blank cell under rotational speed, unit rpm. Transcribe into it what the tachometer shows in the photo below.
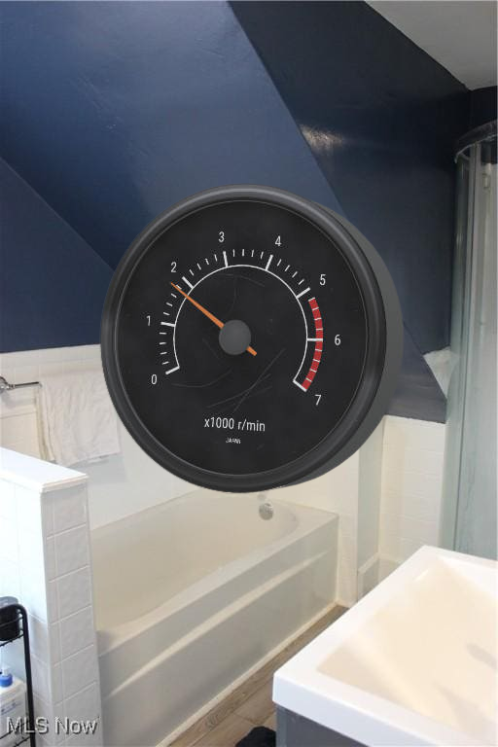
1800 rpm
